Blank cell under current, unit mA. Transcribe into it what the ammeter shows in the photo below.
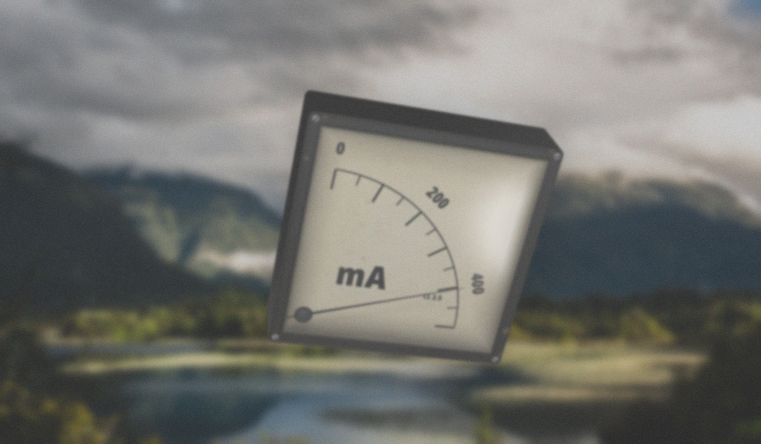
400 mA
